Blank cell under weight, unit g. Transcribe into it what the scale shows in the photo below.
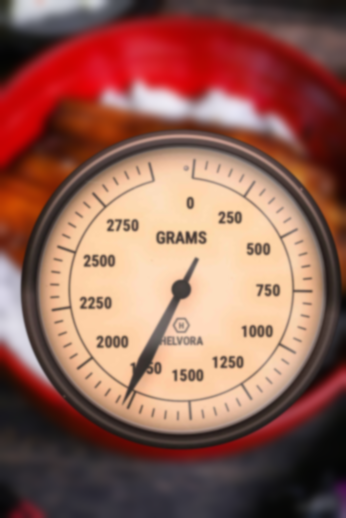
1775 g
